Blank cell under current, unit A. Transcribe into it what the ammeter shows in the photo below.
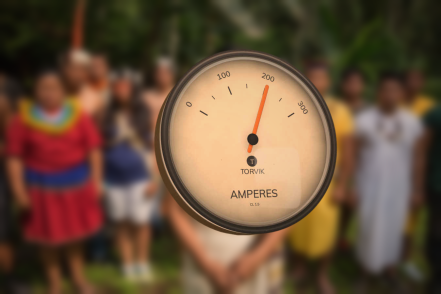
200 A
